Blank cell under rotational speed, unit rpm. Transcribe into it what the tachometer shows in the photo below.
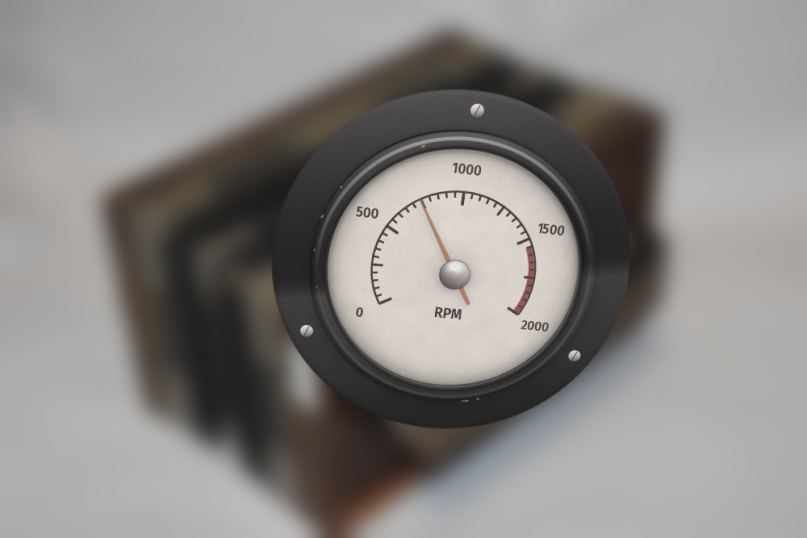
750 rpm
